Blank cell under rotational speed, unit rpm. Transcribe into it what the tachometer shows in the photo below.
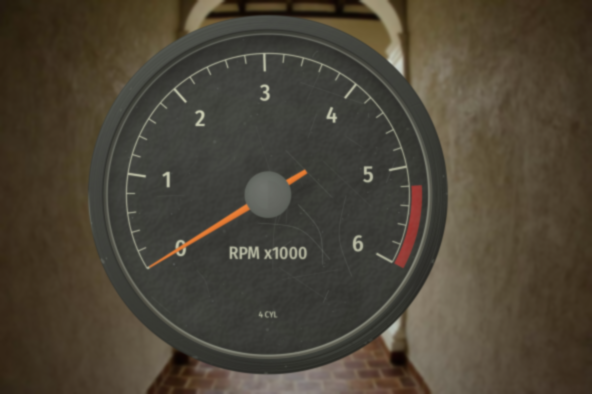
0 rpm
